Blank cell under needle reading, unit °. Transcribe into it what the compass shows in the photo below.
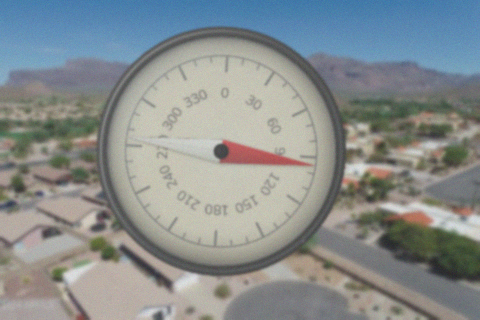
95 °
